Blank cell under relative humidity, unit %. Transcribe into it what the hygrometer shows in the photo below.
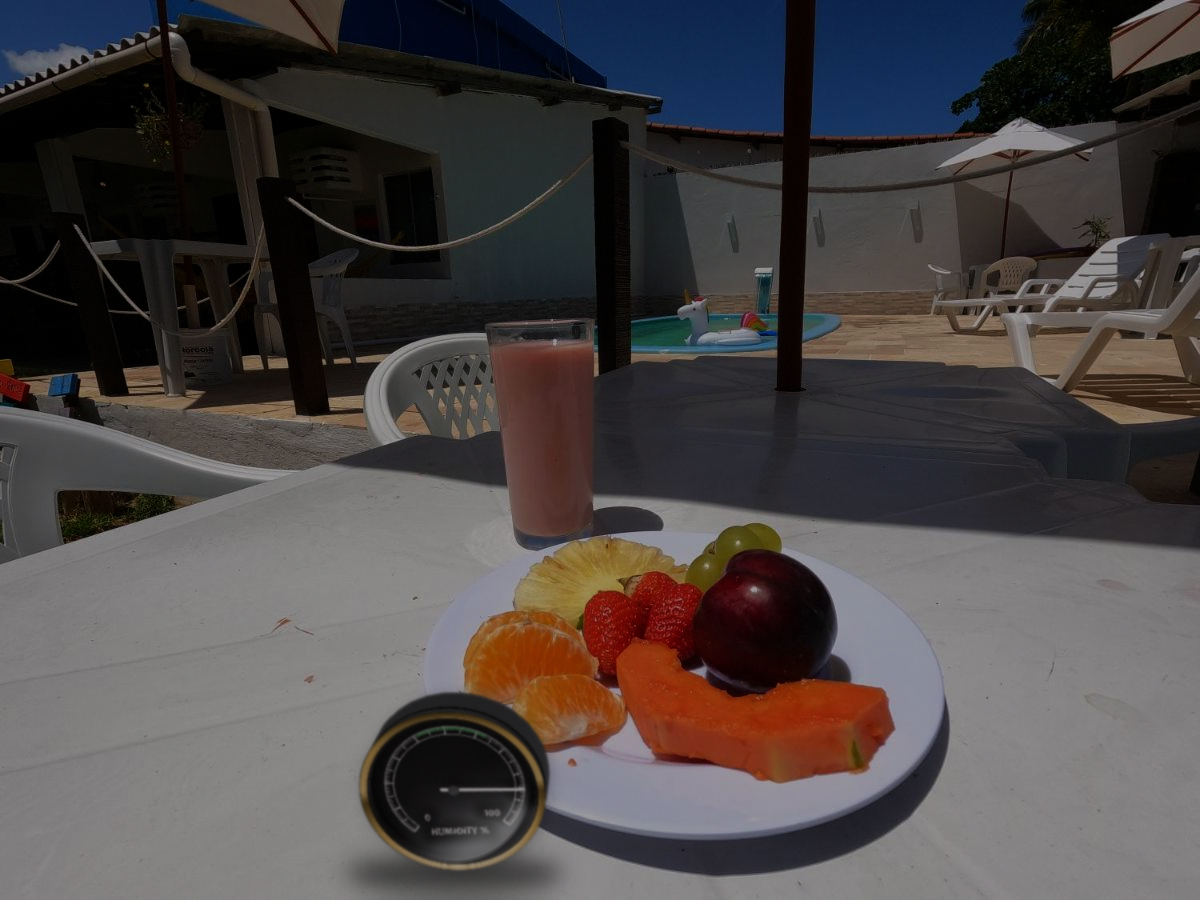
85 %
